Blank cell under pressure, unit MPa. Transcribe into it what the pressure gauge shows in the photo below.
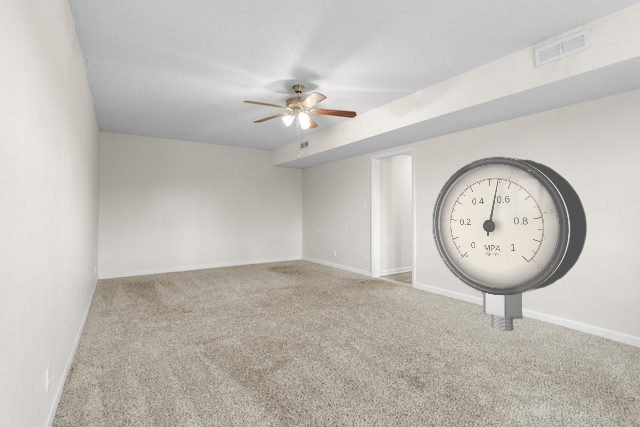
0.55 MPa
